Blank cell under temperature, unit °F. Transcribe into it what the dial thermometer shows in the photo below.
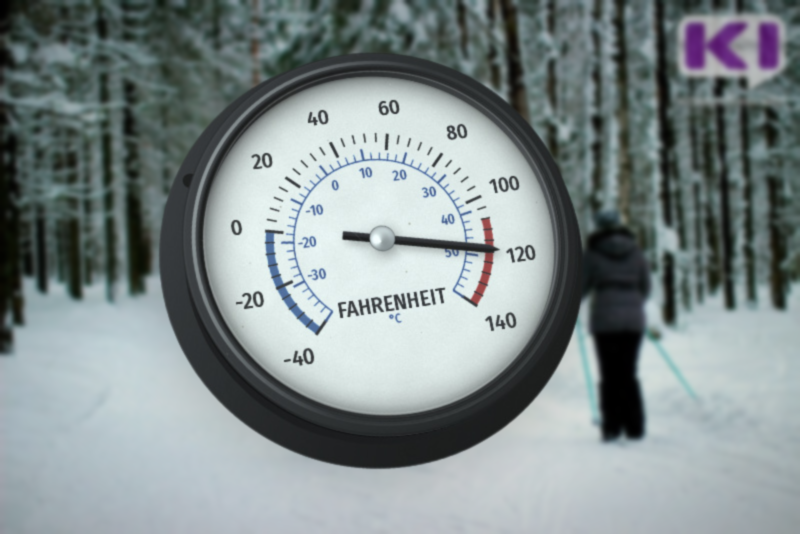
120 °F
